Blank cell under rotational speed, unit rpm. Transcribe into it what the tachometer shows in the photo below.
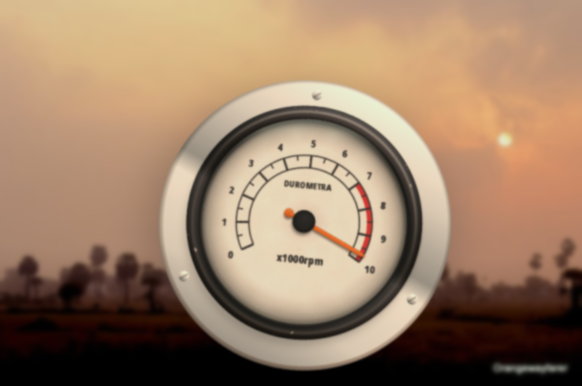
9750 rpm
